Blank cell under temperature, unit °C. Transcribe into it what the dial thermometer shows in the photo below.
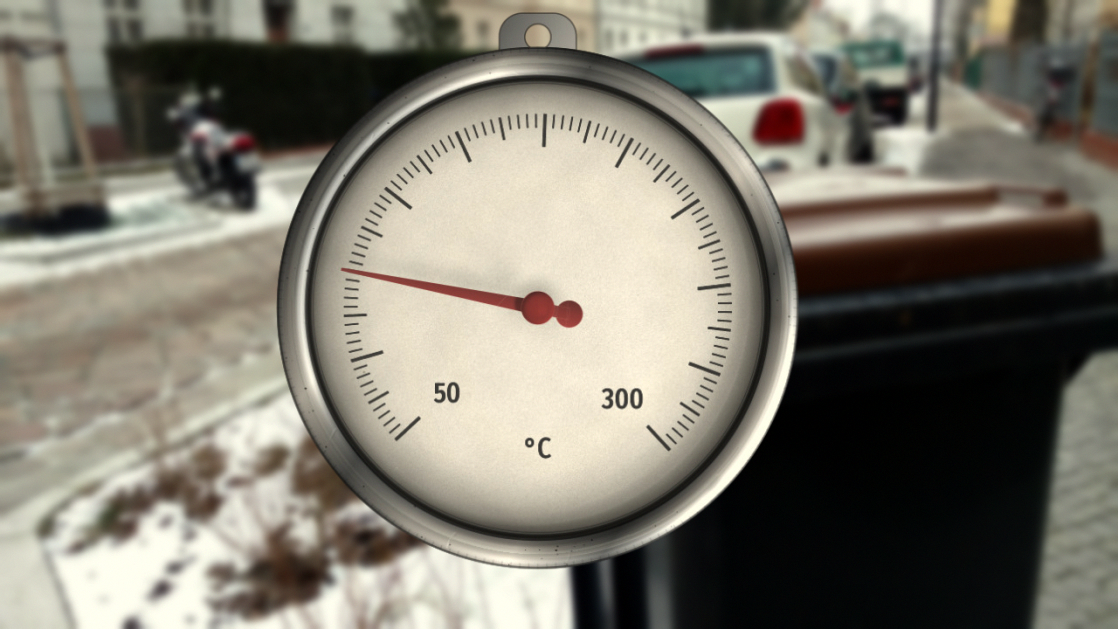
100 °C
